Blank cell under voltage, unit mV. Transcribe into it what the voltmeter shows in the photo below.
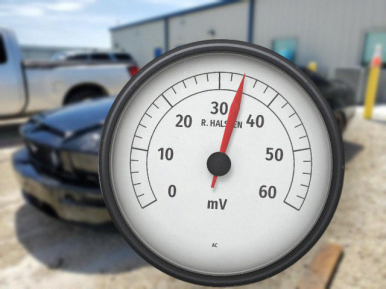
34 mV
